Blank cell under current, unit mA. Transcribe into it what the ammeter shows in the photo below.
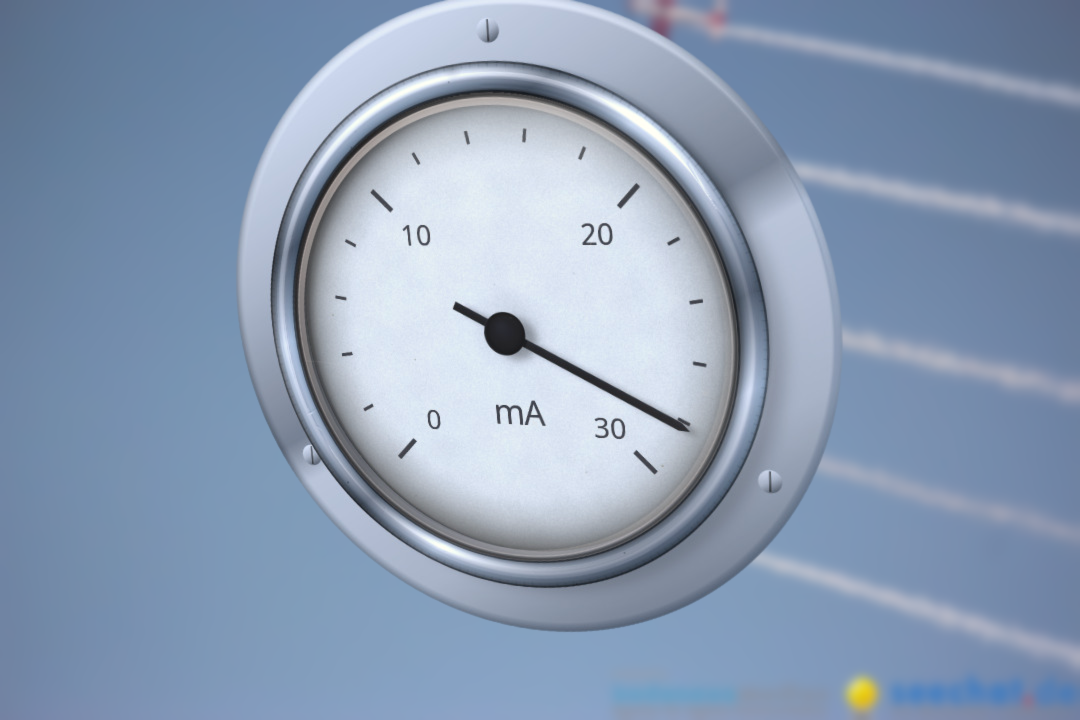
28 mA
